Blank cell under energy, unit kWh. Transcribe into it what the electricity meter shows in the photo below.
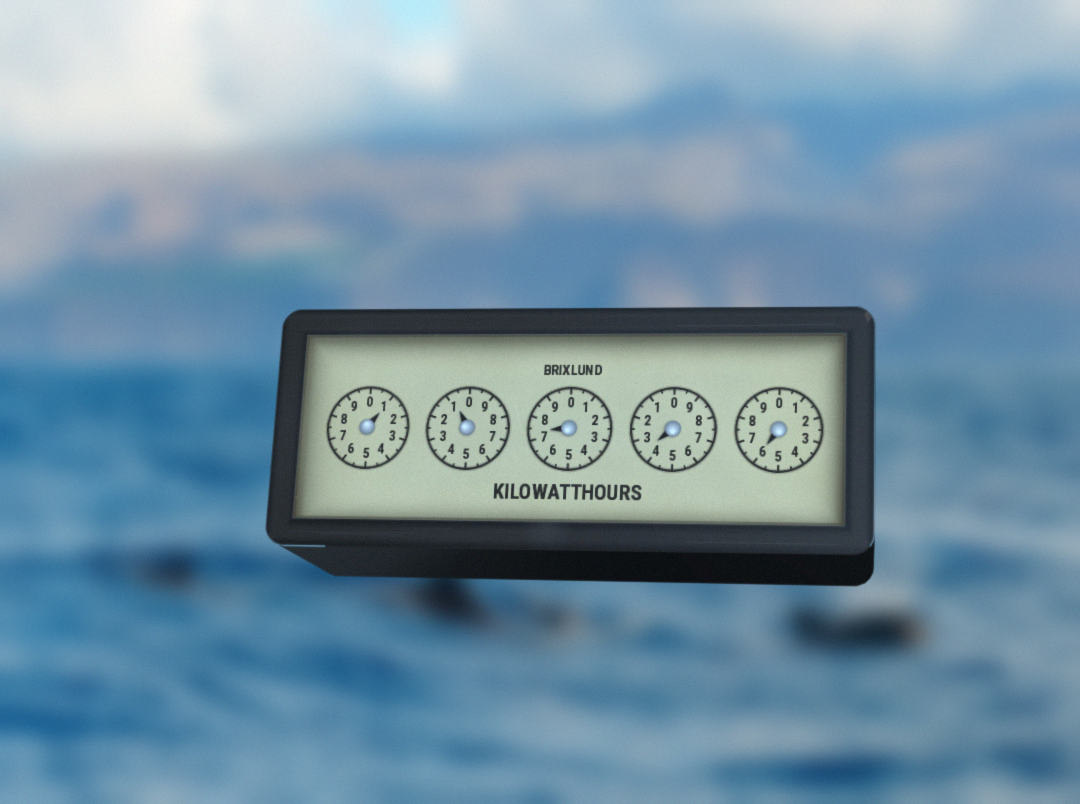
10736 kWh
